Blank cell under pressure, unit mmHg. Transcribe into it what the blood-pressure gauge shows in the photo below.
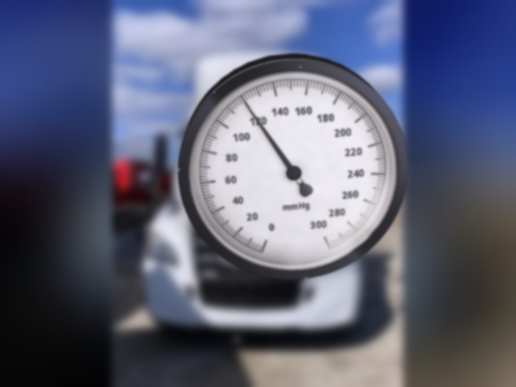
120 mmHg
